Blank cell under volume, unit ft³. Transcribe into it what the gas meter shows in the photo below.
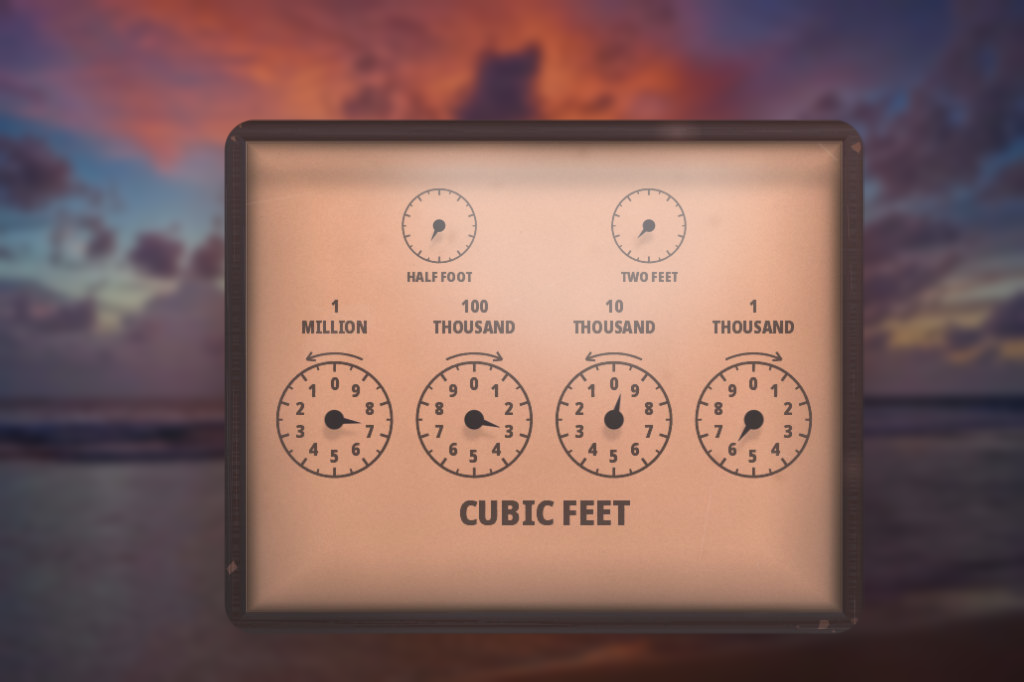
729600 ft³
